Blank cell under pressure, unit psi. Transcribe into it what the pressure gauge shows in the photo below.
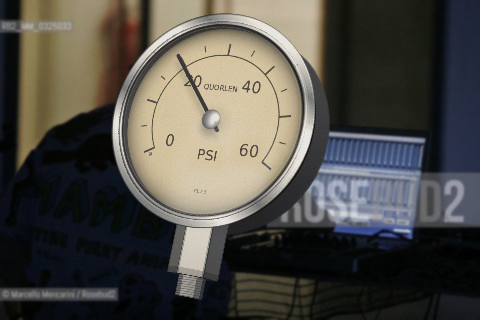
20 psi
